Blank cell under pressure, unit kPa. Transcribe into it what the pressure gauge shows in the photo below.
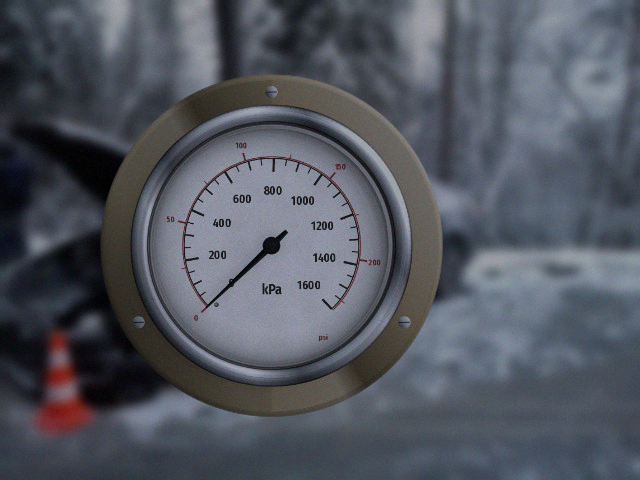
0 kPa
